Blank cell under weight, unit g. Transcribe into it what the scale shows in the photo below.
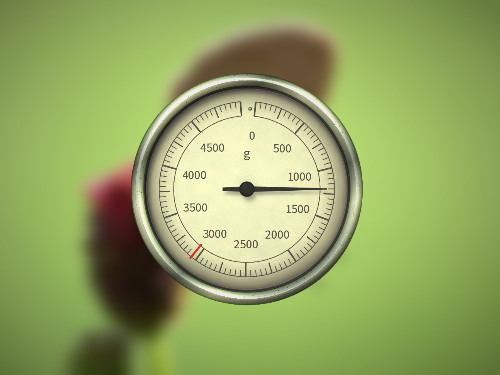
1200 g
